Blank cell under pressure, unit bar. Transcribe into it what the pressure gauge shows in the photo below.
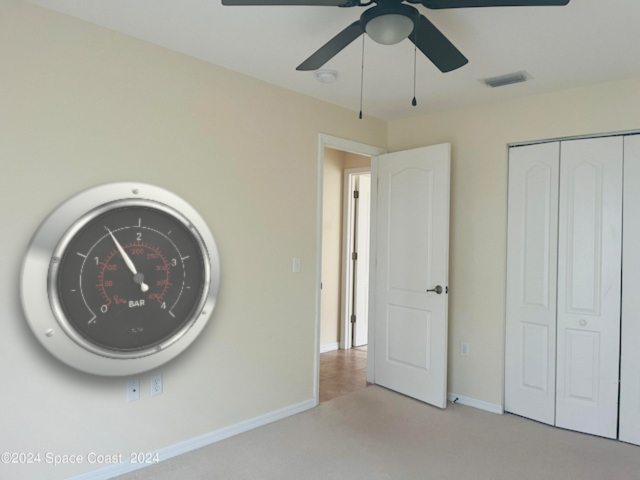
1.5 bar
